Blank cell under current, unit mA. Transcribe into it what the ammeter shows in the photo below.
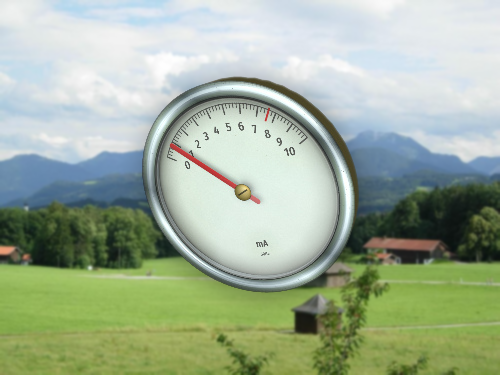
1 mA
